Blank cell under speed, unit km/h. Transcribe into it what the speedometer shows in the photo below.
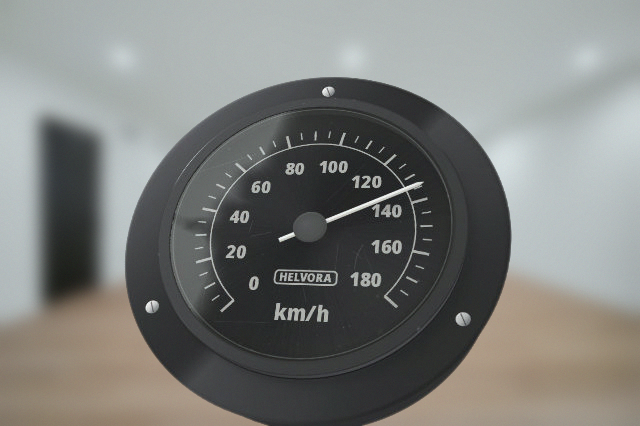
135 km/h
